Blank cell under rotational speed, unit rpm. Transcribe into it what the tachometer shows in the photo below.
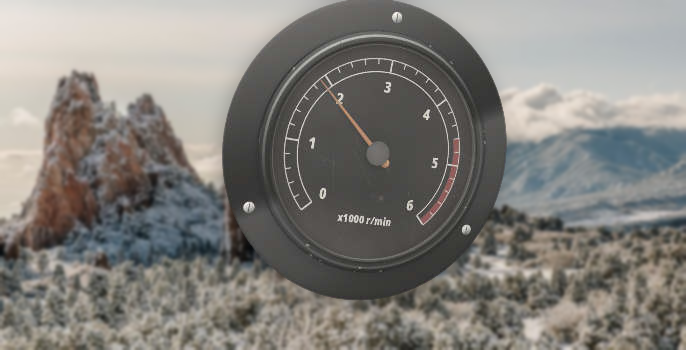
1900 rpm
